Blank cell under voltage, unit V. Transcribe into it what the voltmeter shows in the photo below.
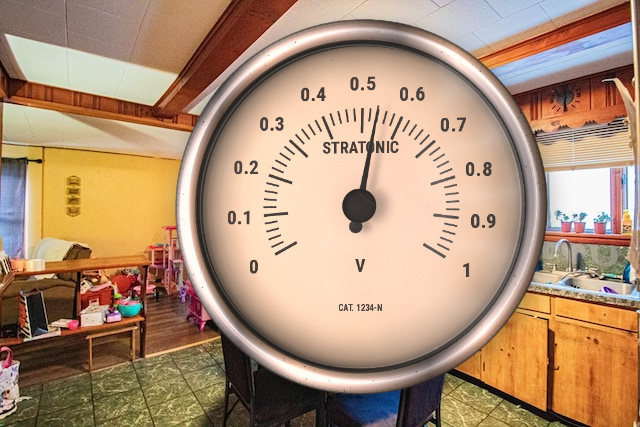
0.54 V
